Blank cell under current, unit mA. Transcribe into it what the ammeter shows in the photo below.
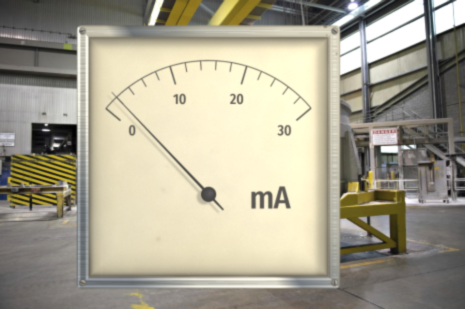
2 mA
